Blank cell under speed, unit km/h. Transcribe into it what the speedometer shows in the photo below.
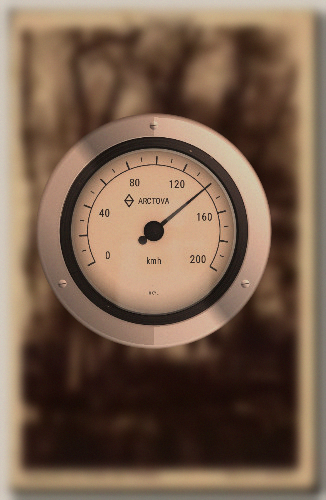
140 km/h
